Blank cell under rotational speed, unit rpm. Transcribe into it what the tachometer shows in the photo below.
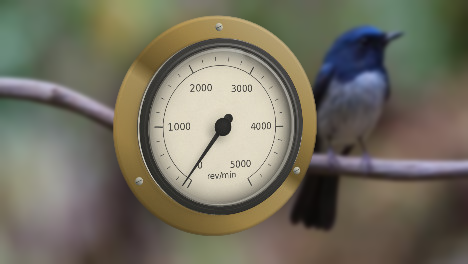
100 rpm
